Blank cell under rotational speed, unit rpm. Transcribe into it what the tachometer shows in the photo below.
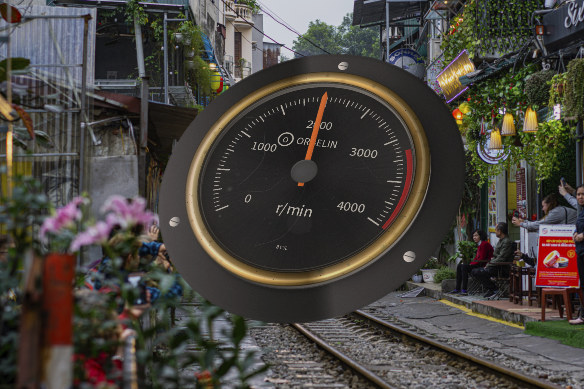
2000 rpm
